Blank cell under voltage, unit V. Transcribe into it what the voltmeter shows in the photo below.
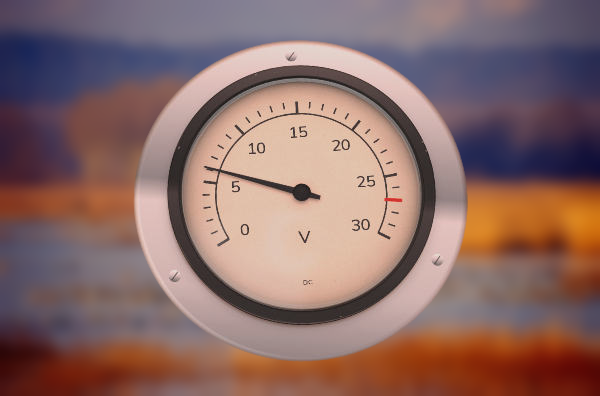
6 V
